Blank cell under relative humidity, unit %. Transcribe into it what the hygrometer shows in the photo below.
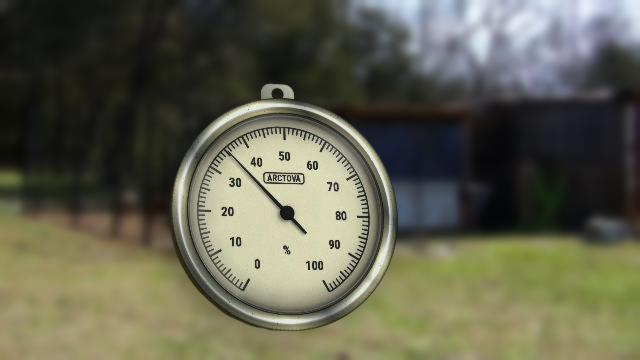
35 %
